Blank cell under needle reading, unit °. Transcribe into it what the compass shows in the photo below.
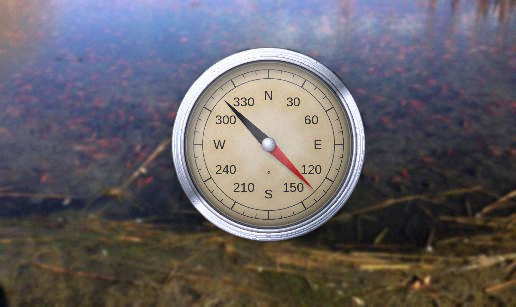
135 °
